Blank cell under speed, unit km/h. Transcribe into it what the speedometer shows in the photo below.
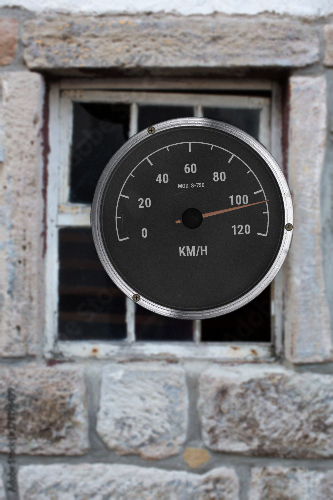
105 km/h
